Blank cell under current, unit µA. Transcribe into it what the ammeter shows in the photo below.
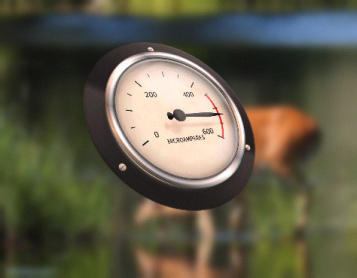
525 µA
